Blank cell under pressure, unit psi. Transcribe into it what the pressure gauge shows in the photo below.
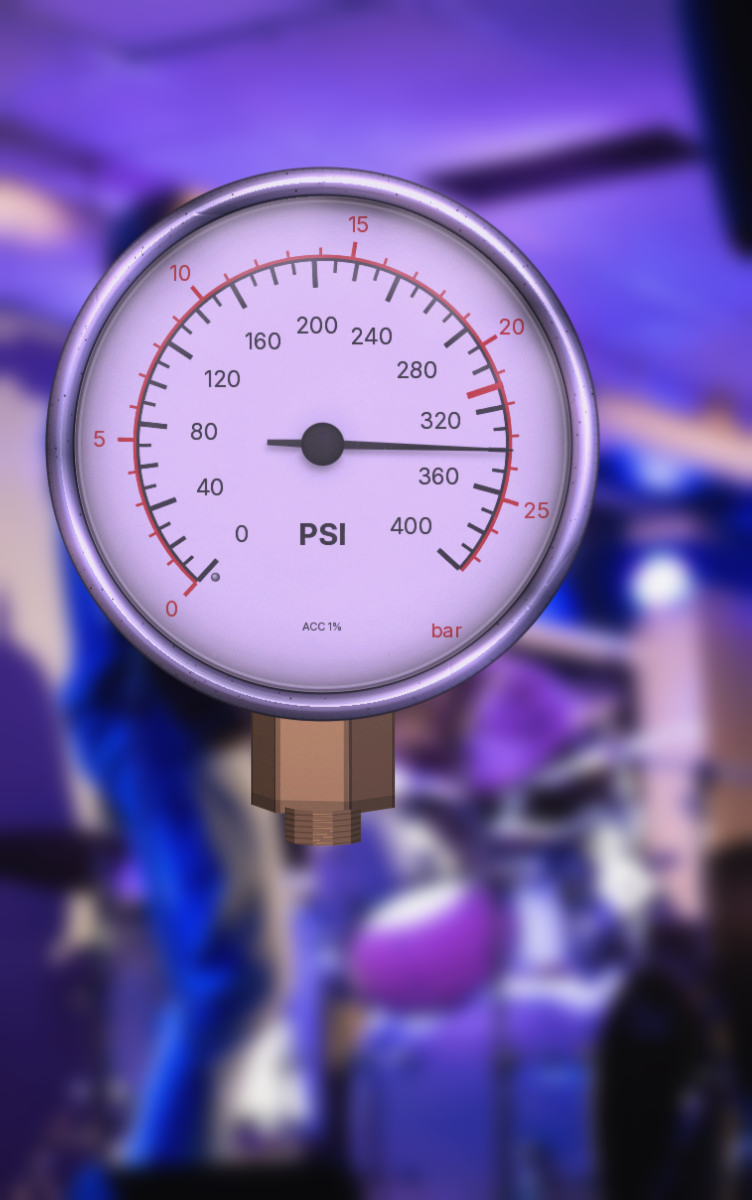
340 psi
